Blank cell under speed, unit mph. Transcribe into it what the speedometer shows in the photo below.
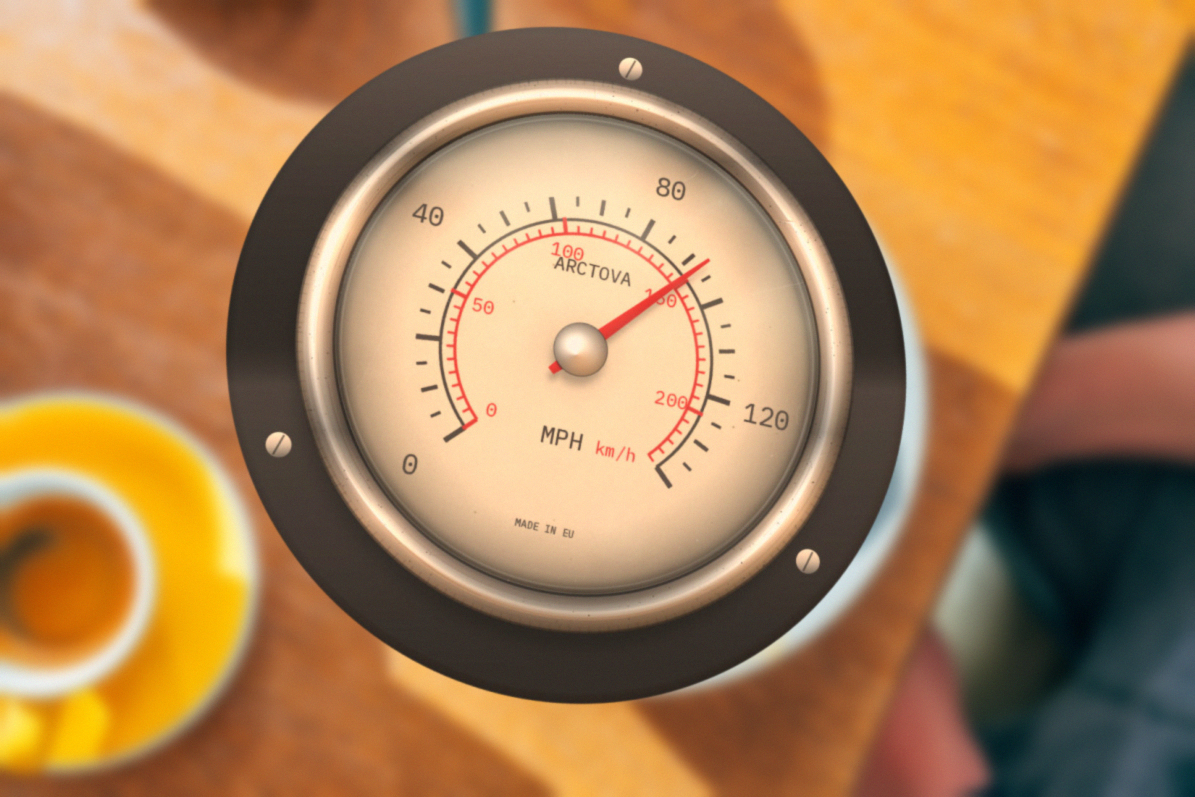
92.5 mph
